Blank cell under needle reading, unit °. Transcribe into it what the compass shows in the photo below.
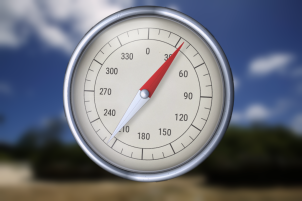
35 °
